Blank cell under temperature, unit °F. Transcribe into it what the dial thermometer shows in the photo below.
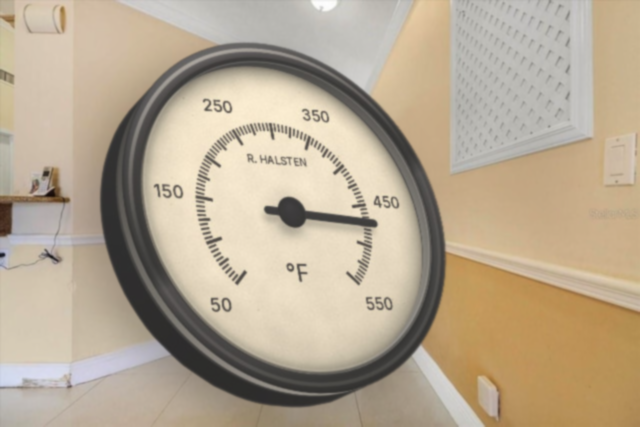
475 °F
